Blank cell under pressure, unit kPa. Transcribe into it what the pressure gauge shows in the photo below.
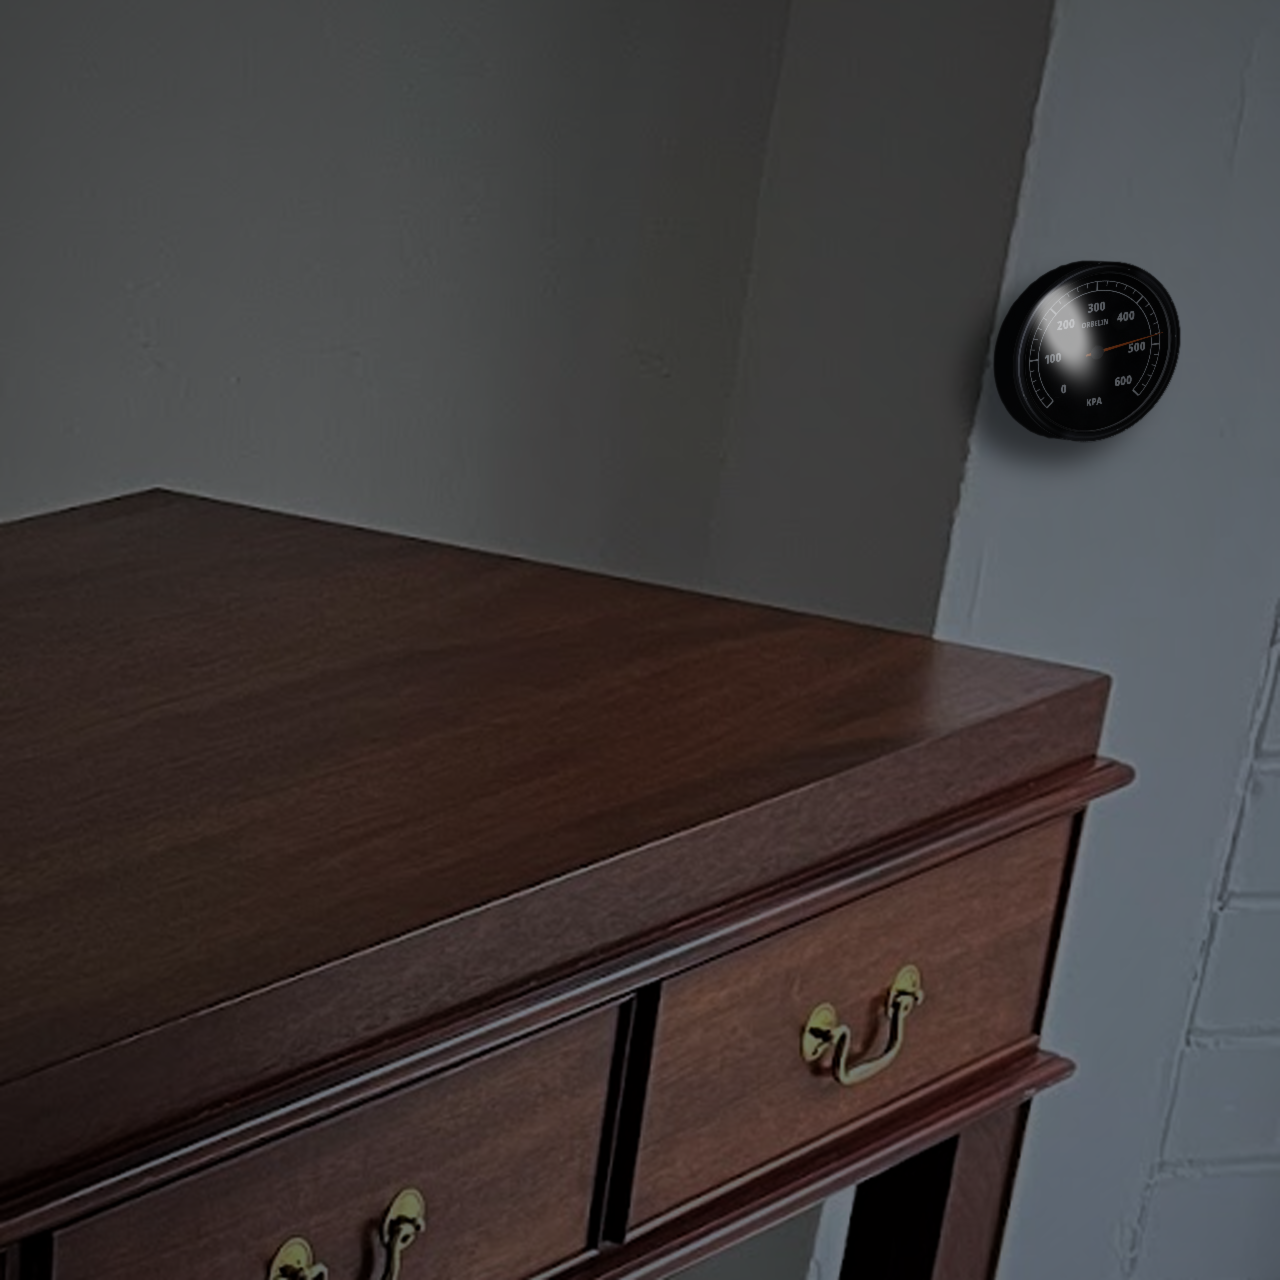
480 kPa
